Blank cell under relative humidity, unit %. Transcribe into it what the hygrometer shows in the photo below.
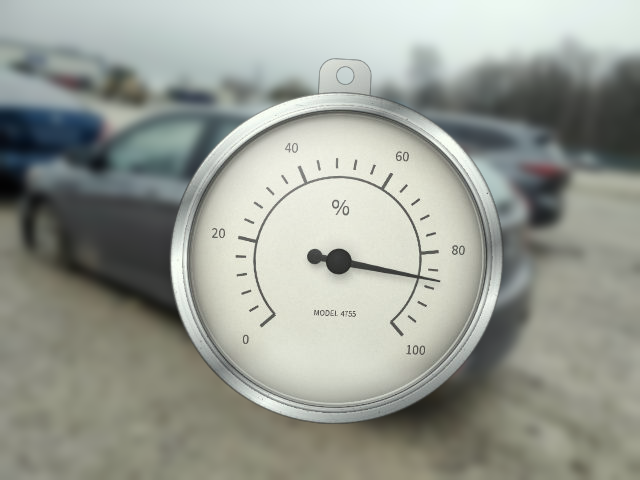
86 %
